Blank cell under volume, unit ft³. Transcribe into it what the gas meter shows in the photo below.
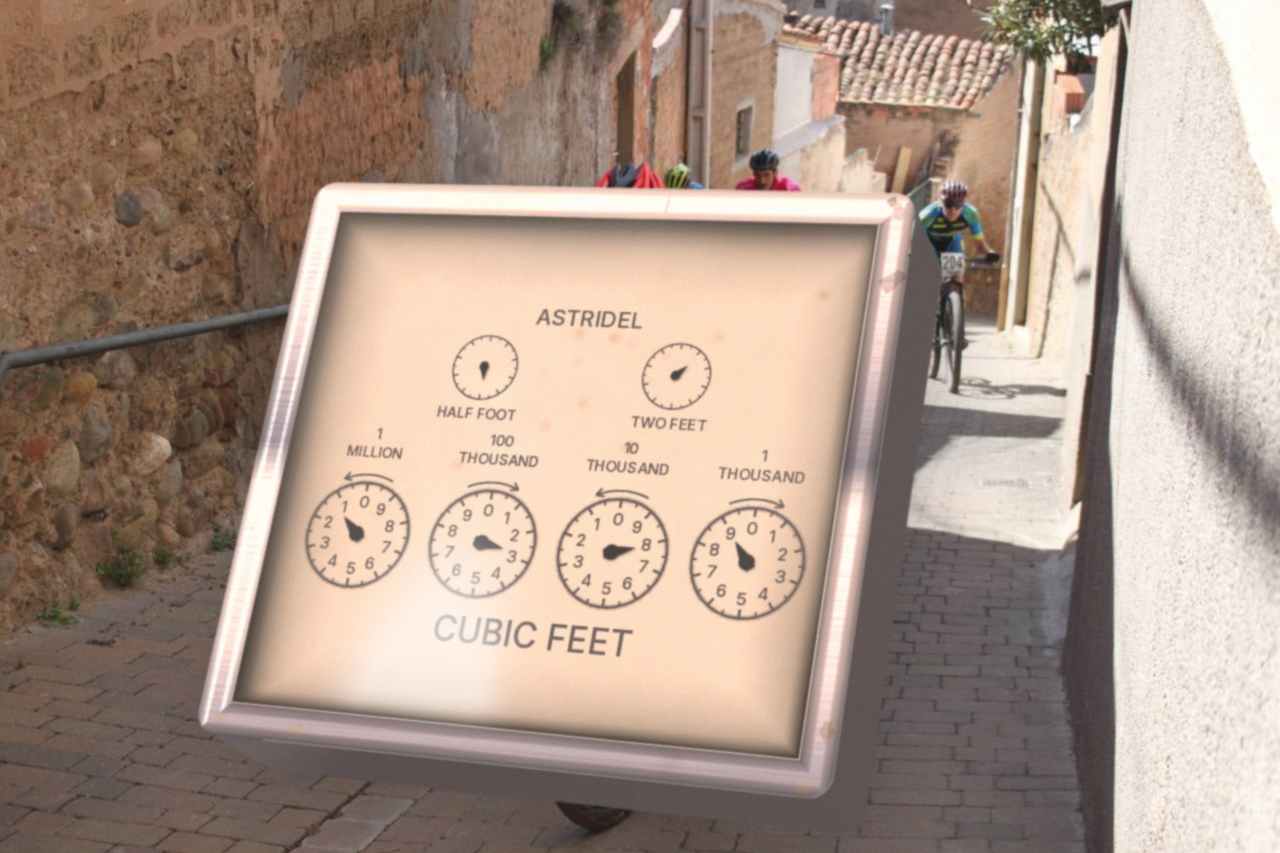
127900 ft³
